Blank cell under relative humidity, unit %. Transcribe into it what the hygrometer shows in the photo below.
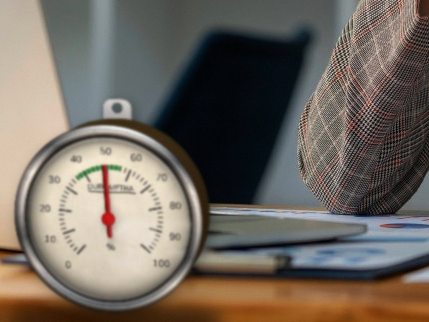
50 %
